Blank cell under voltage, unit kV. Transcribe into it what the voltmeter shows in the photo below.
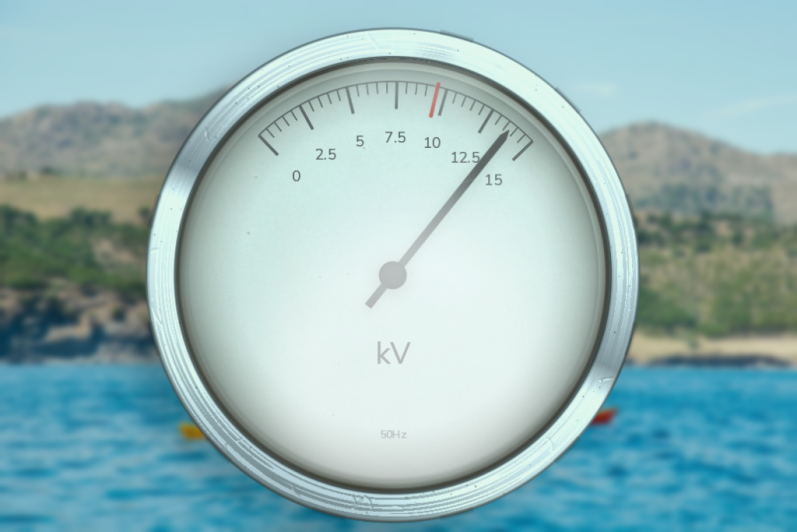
13.75 kV
